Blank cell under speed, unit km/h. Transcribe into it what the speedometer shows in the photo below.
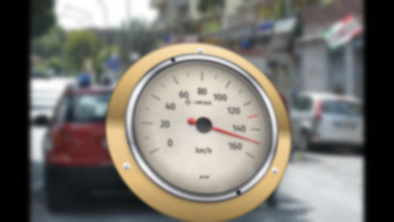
150 km/h
